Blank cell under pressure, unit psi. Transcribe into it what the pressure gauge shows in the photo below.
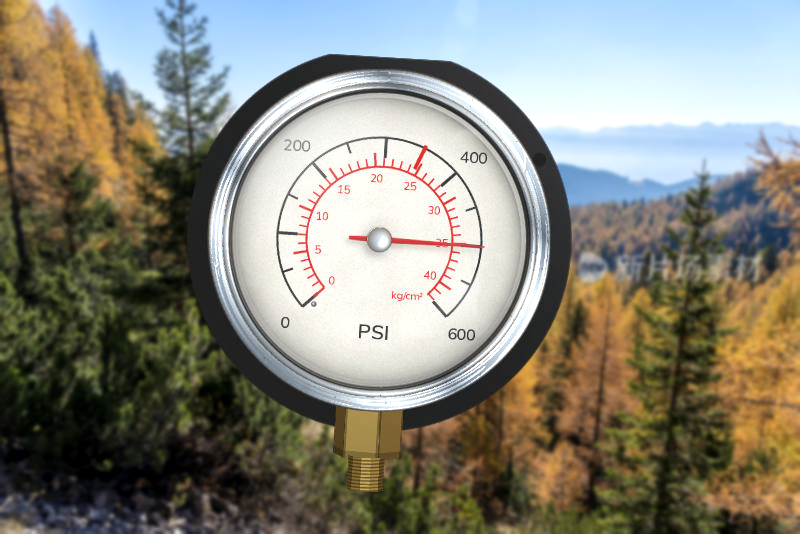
500 psi
